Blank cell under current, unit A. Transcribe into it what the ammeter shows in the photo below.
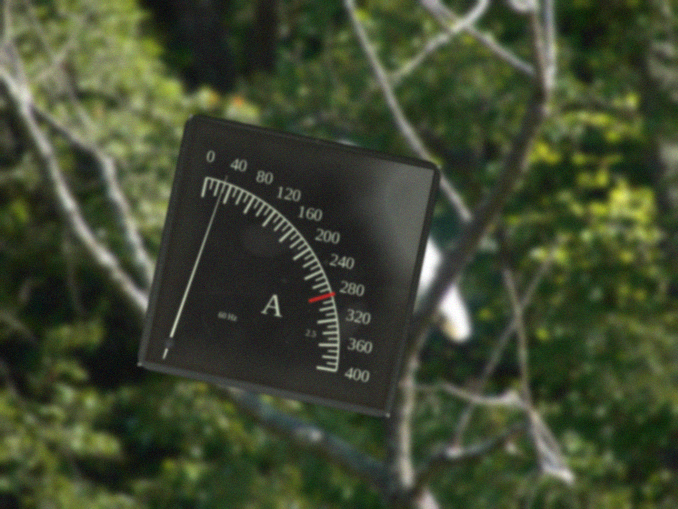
30 A
